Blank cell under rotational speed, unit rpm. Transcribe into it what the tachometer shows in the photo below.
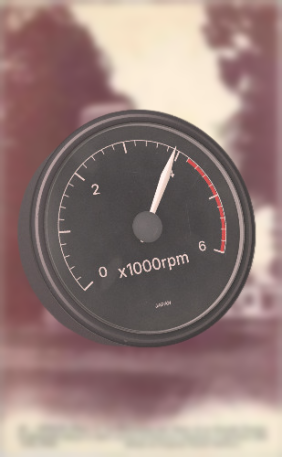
3900 rpm
